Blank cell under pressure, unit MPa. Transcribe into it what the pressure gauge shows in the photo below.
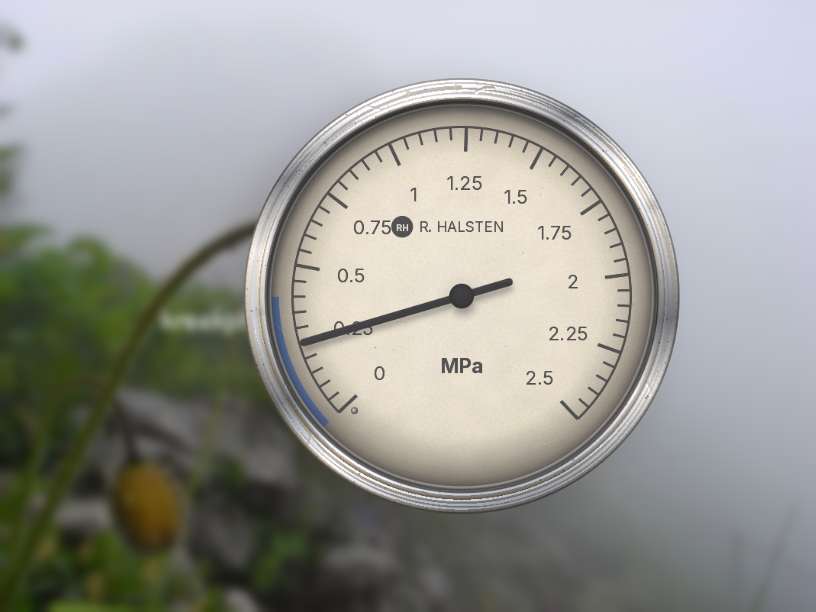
0.25 MPa
